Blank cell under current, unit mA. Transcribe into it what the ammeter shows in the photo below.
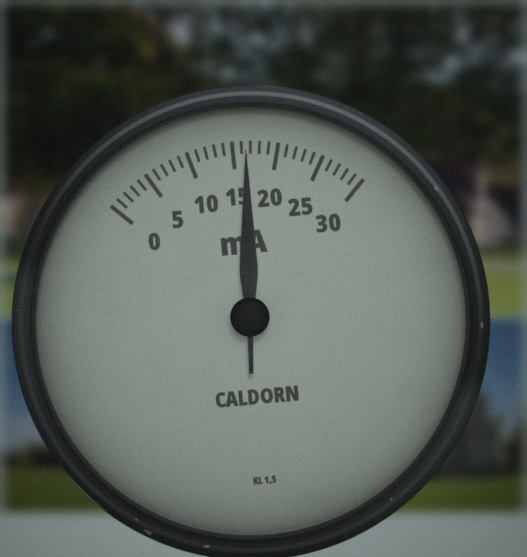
16.5 mA
